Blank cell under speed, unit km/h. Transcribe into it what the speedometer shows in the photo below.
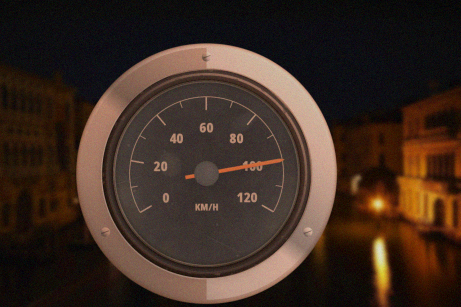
100 km/h
